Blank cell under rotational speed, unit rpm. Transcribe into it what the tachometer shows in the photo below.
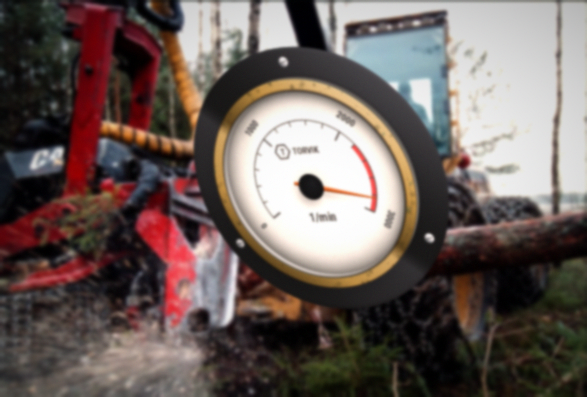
2800 rpm
